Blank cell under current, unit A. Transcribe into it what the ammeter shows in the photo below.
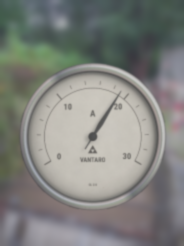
19 A
